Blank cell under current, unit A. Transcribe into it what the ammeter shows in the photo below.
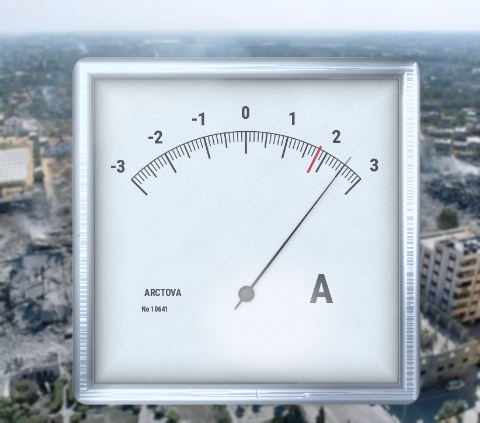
2.5 A
